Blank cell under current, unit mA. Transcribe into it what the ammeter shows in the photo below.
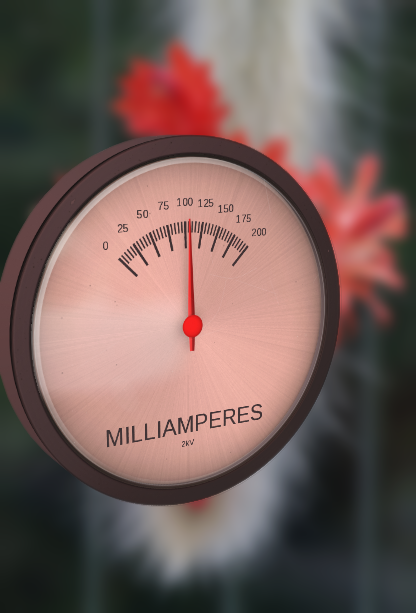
100 mA
